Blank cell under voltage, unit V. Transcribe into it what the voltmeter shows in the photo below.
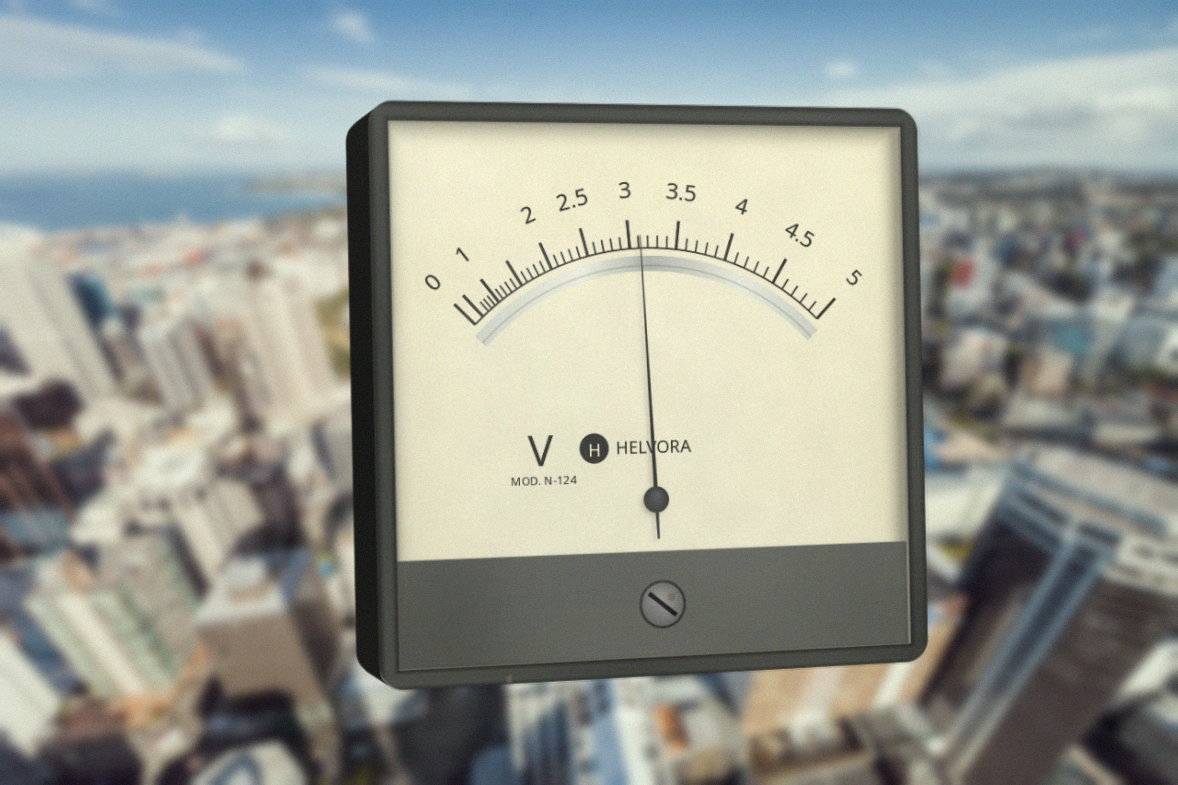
3.1 V
